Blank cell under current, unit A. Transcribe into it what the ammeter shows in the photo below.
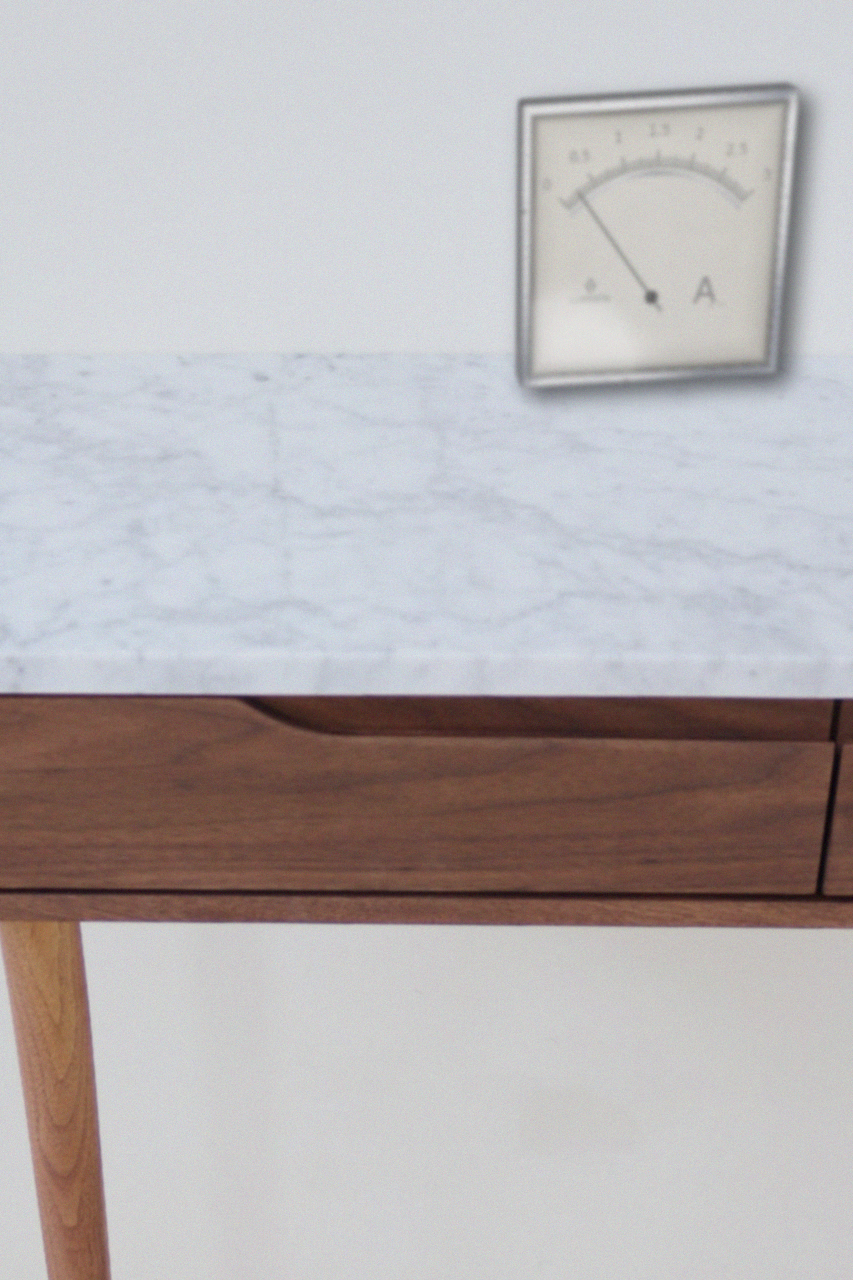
0.25 A
